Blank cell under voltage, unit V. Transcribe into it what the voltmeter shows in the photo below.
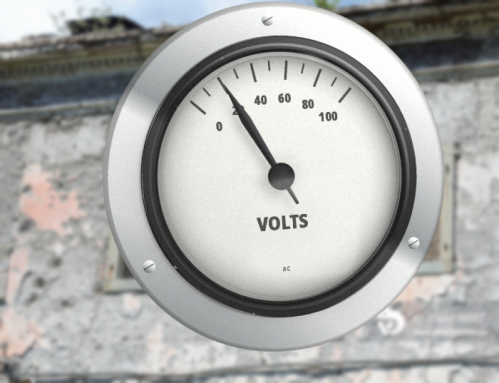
20 V
